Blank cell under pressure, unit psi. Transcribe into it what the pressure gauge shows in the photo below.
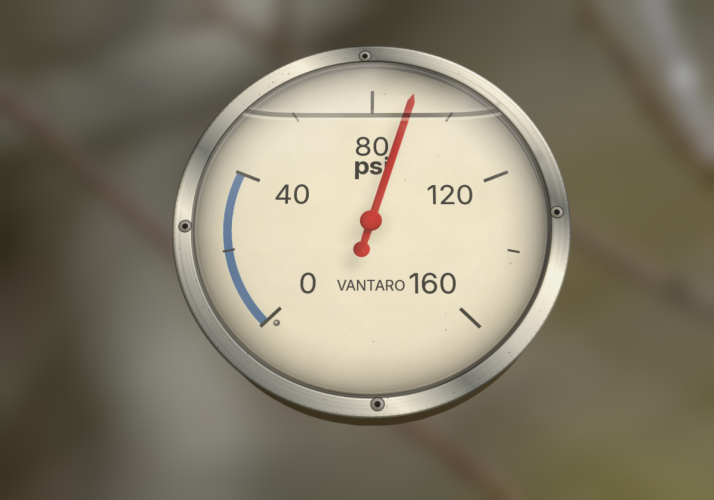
90 psi
